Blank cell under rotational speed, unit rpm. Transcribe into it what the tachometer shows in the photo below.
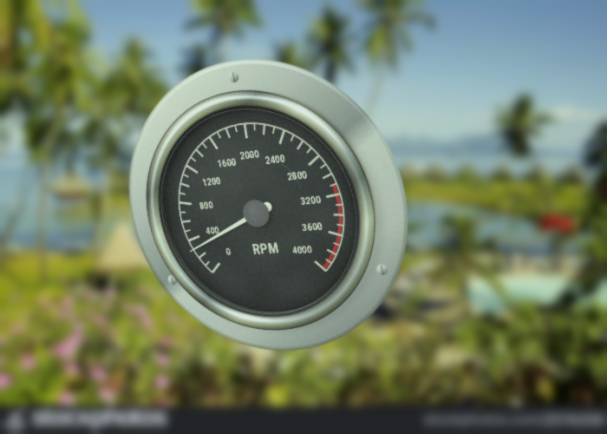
300 rpm
